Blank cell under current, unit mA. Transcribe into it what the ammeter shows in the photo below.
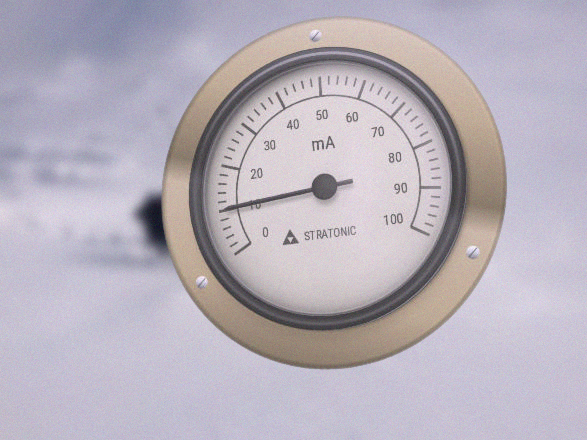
10 mA
